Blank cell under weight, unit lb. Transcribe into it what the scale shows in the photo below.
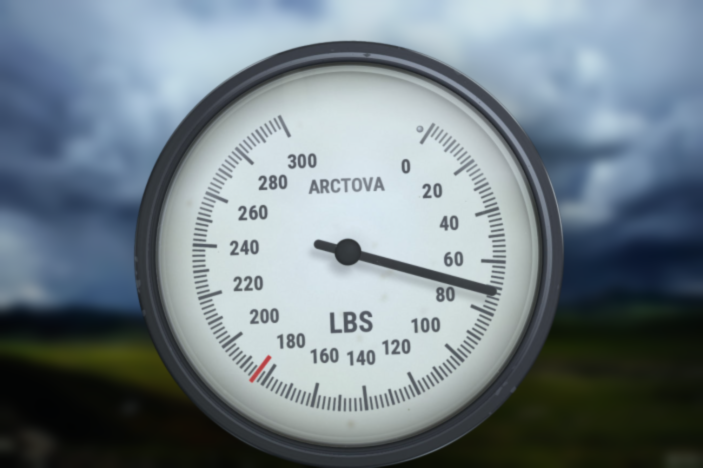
72 lb
